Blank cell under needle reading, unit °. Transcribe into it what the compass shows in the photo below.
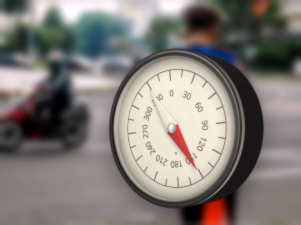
150 °
